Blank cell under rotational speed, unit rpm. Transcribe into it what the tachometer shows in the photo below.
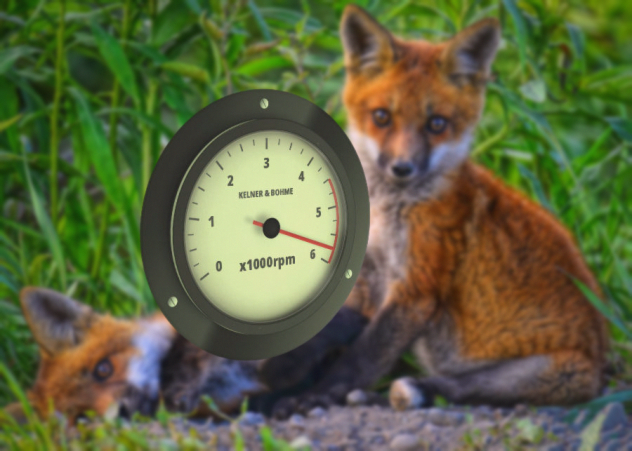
5750 rpm
